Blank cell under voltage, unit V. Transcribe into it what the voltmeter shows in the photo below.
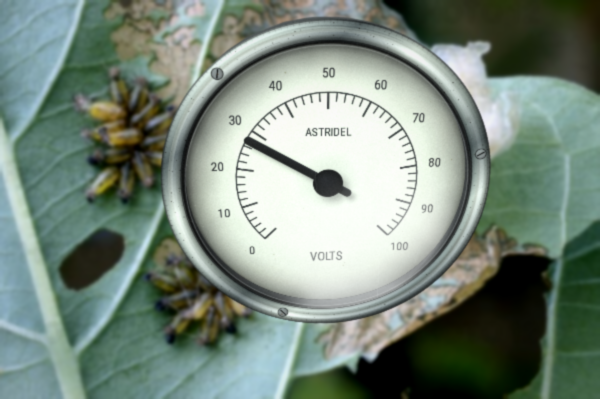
28 V
